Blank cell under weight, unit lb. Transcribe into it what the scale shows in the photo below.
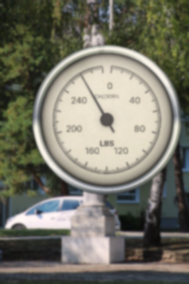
260 lb
